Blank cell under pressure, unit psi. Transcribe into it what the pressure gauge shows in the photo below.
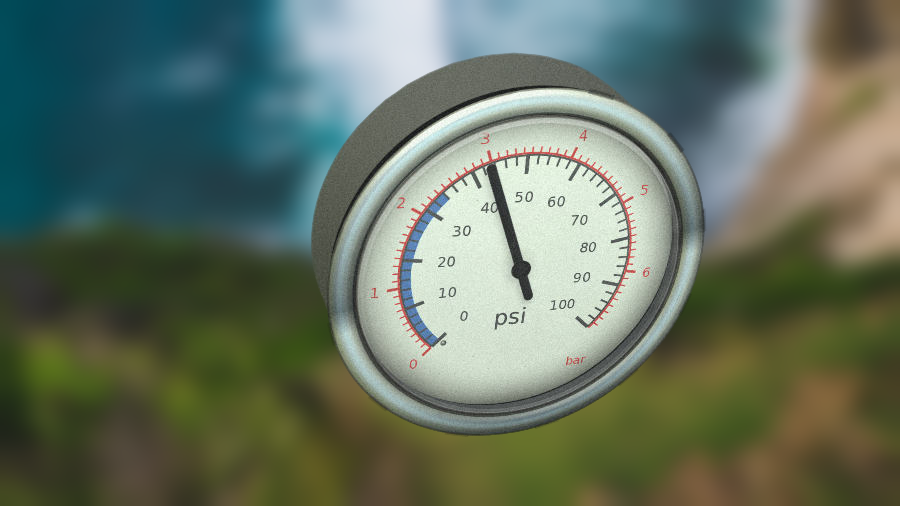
43 psi
